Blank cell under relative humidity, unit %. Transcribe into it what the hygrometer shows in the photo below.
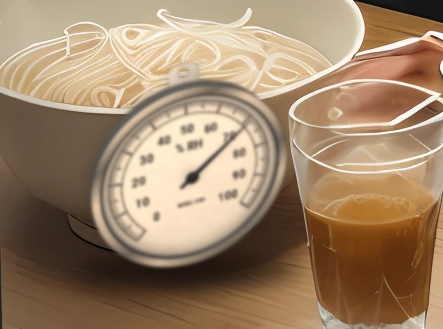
70 %
